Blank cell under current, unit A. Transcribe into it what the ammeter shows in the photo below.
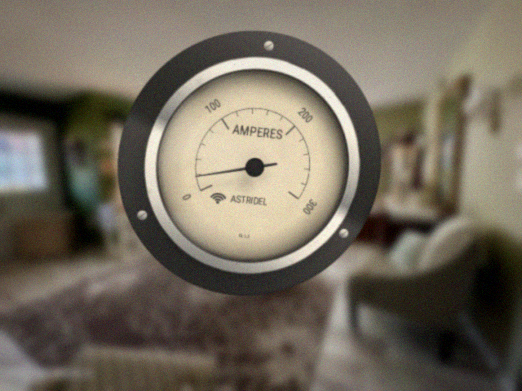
20 A
